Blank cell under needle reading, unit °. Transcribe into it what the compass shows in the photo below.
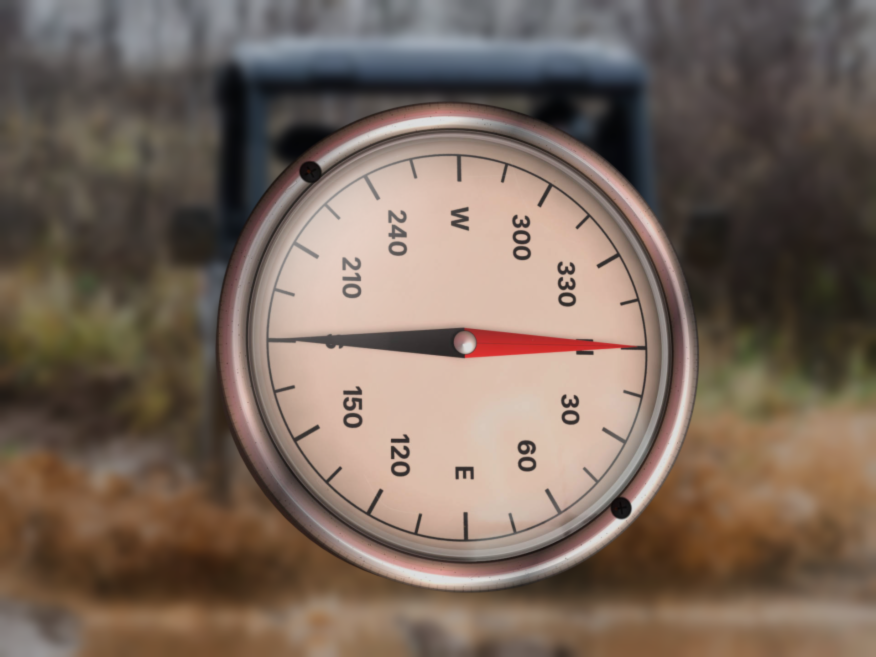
0 °
